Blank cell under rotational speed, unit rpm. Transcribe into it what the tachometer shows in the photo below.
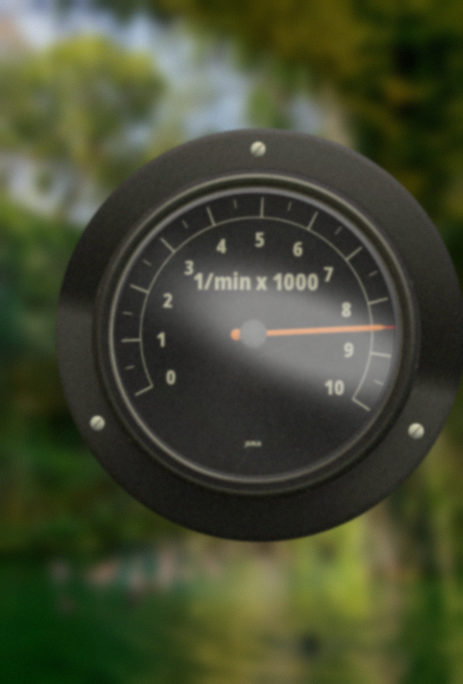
8500 rpm
